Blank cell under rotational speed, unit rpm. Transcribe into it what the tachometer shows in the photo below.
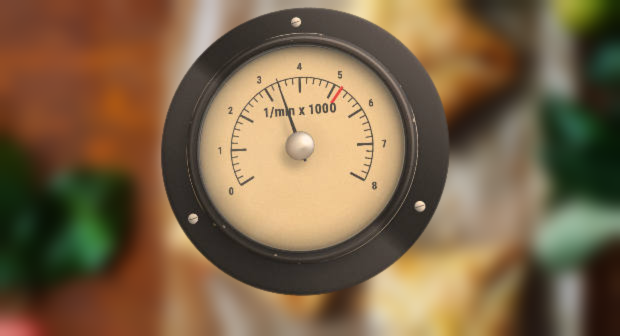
3400 rpm
